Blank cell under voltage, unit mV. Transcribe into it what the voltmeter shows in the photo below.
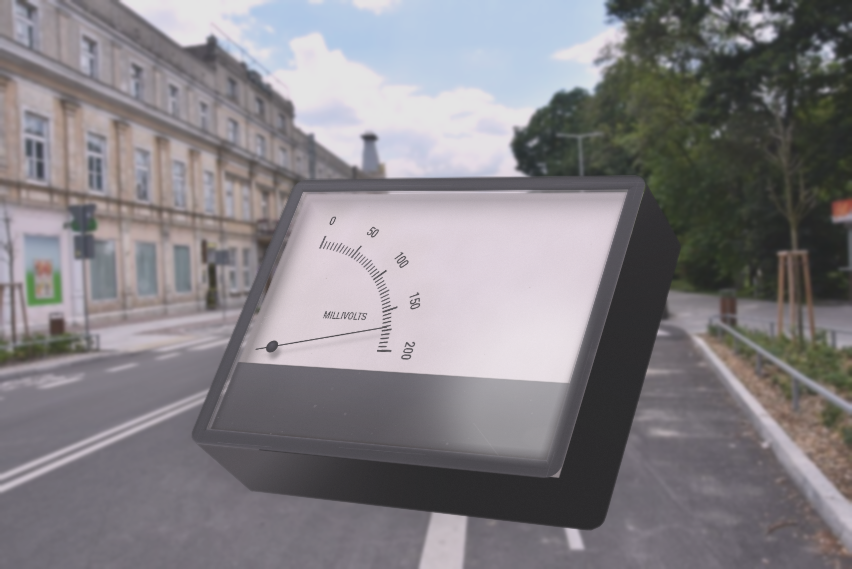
175 mV
